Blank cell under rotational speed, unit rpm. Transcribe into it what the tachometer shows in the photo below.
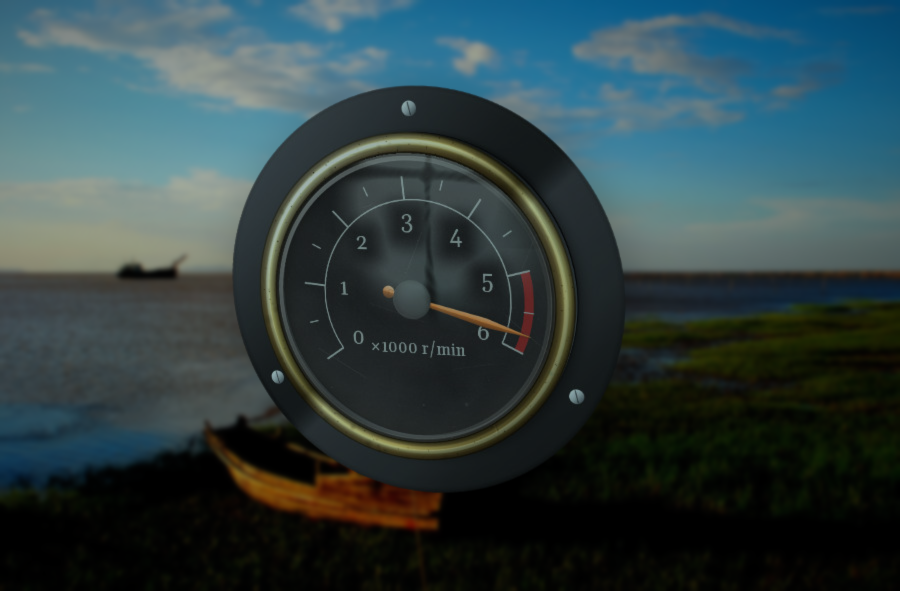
5750 rpm
